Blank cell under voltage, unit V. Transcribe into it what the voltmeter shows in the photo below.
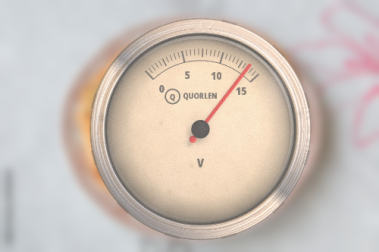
13.5 V
